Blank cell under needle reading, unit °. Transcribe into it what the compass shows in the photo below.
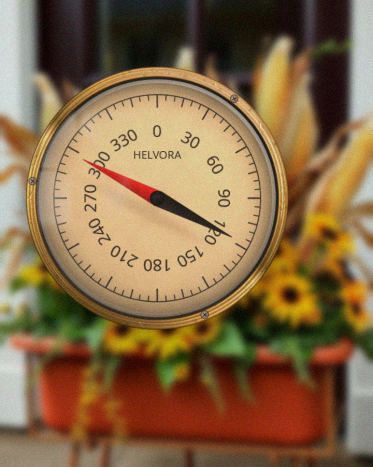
297.5 °
